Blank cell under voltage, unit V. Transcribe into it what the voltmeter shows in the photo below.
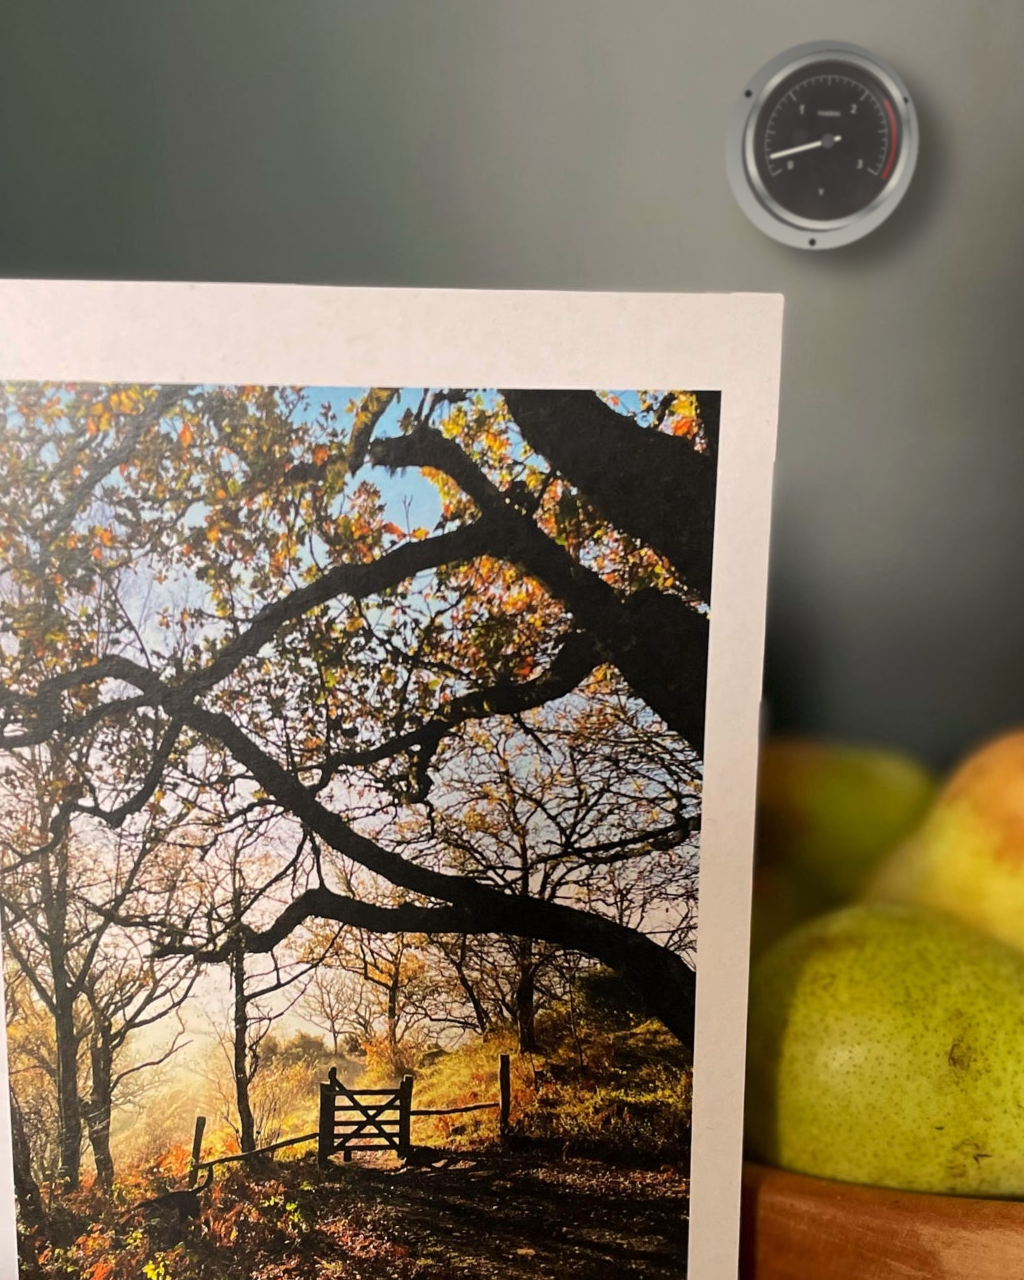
0.2 V
